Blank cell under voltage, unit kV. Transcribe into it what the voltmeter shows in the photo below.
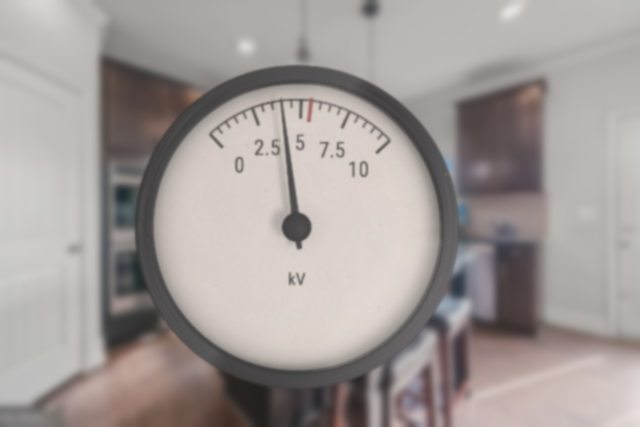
4 kV
